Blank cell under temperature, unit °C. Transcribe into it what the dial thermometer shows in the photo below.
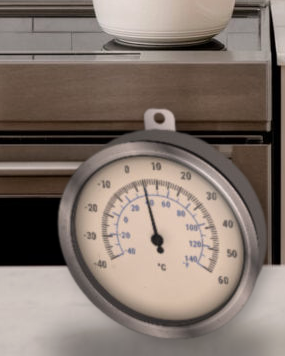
5 °C
